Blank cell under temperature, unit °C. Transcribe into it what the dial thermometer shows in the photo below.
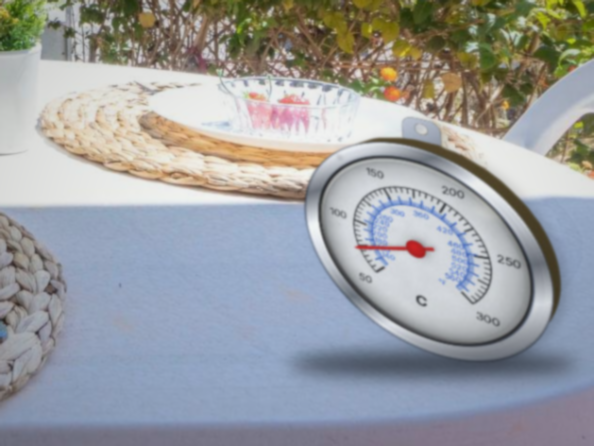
75 °C
